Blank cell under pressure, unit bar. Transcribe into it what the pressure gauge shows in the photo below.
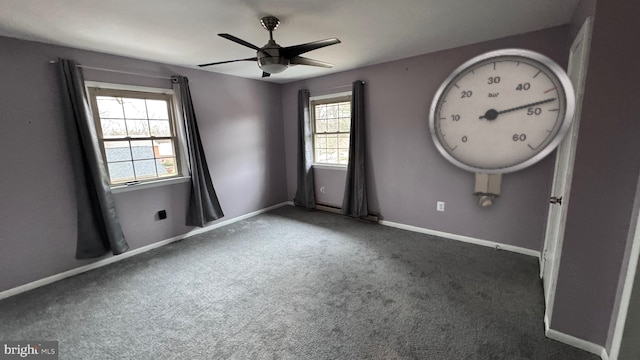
47.5 bar
